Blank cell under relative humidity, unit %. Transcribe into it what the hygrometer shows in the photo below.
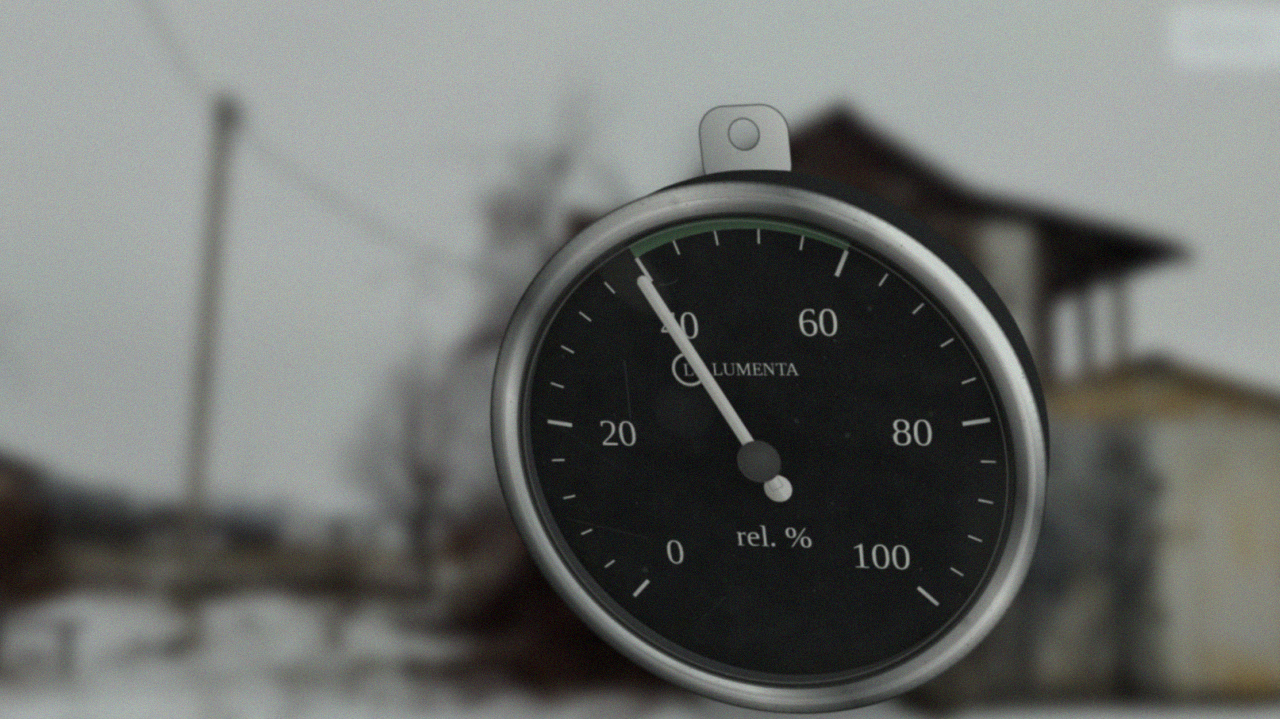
40 %
